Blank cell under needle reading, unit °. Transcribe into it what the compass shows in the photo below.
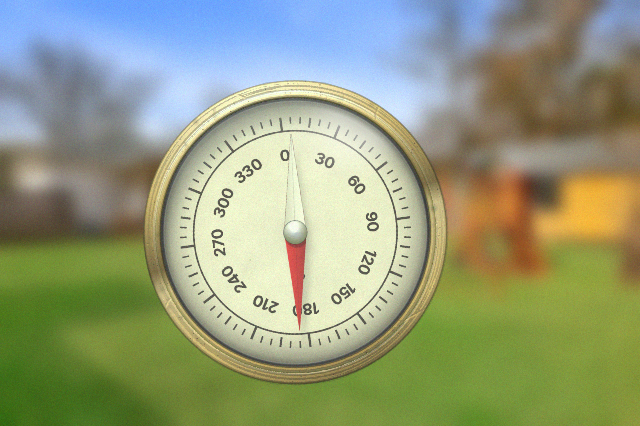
185 °
